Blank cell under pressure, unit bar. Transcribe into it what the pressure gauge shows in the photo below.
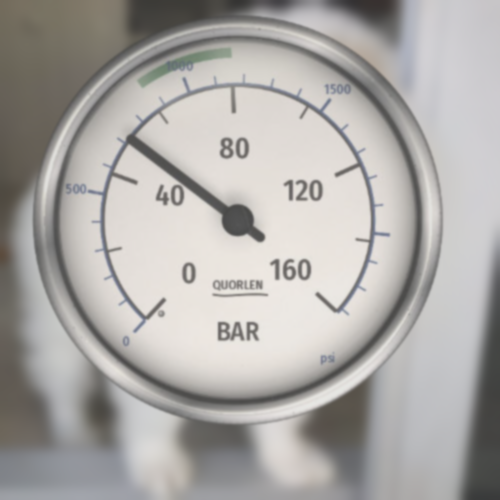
50 bar
